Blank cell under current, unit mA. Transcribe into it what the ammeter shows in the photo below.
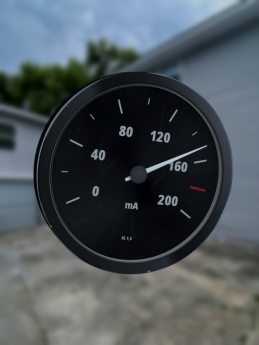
150 mA
